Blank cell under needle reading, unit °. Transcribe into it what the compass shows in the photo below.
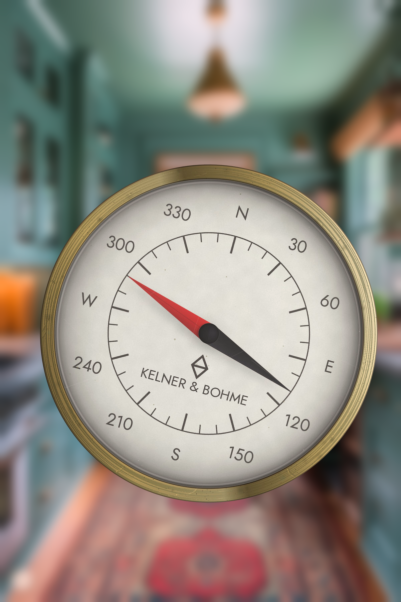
290 °
